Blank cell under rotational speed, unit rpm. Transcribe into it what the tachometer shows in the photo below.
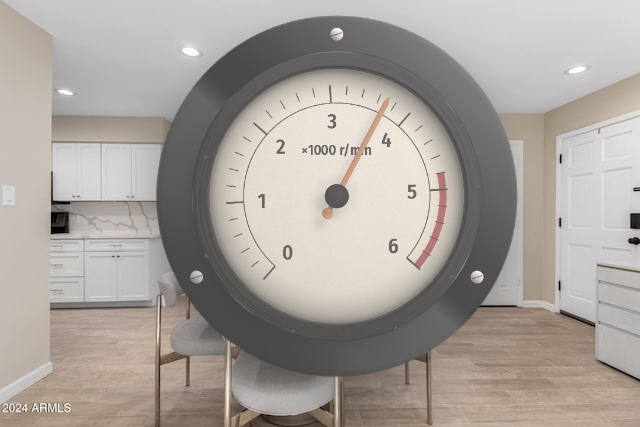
3700 rpm
